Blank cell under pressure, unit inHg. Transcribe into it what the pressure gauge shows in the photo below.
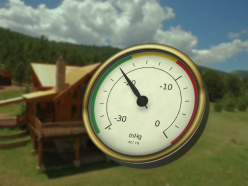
-20 inHg
